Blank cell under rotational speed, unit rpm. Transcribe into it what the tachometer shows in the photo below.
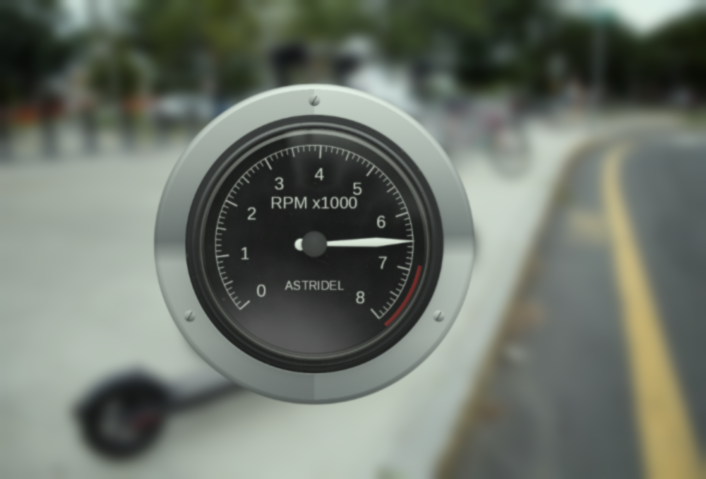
6500 rpm
